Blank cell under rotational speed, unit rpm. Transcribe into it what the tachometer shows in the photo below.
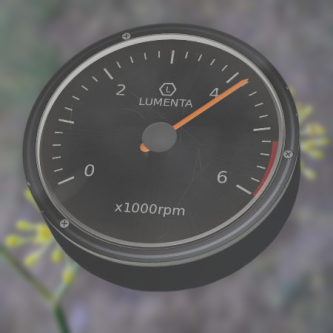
4200 rpm
